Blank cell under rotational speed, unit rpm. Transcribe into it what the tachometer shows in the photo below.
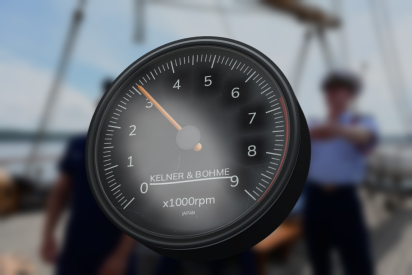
3100 rpm
